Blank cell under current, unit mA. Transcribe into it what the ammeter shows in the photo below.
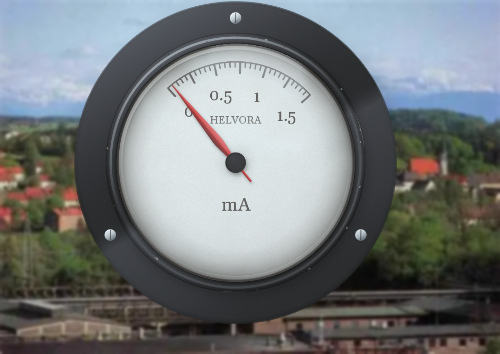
0.05 mA
